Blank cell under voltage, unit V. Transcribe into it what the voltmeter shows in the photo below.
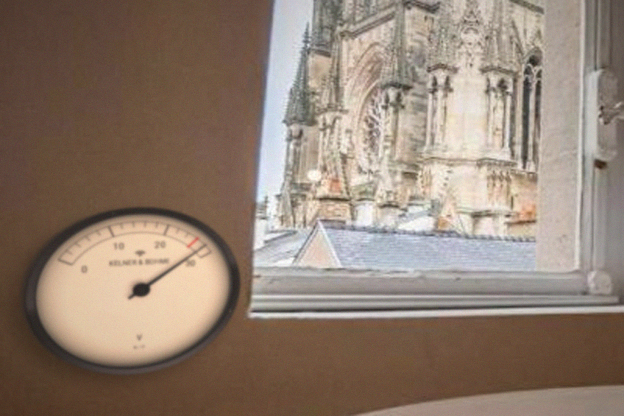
28 V
